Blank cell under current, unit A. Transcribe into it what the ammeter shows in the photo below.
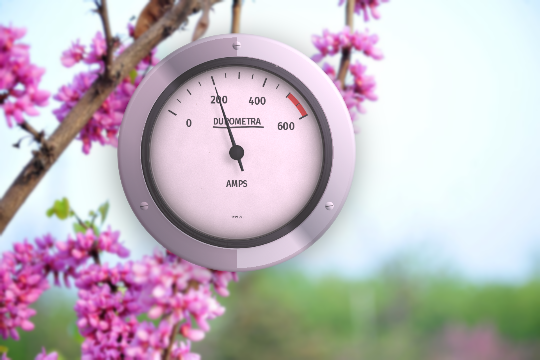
200 A
